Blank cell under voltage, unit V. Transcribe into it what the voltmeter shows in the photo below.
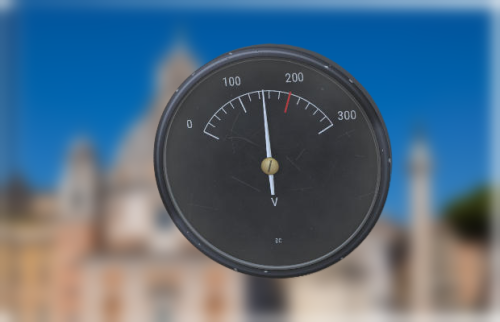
150 V
